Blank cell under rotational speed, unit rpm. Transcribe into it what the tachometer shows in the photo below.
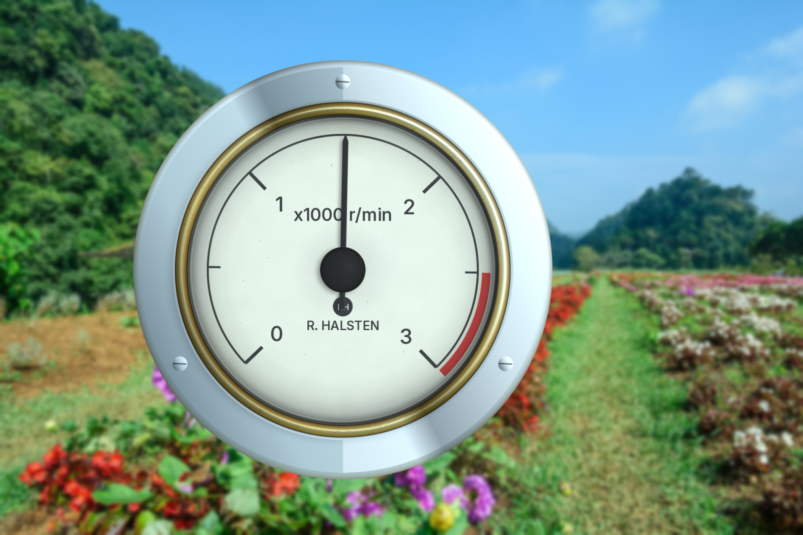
1500 rpm
